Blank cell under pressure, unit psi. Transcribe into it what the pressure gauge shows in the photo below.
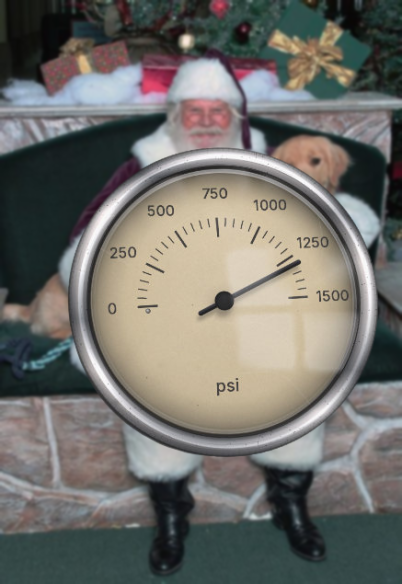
1300 psi
